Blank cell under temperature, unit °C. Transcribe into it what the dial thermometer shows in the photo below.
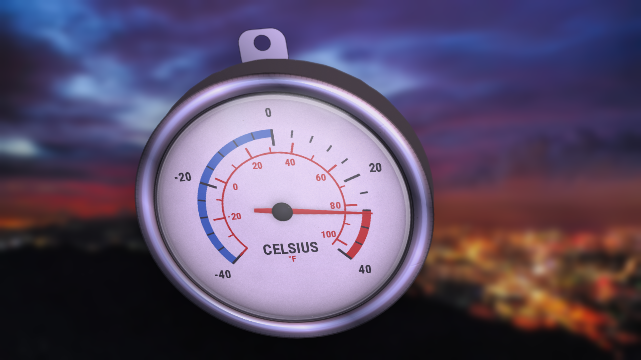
28 °C
